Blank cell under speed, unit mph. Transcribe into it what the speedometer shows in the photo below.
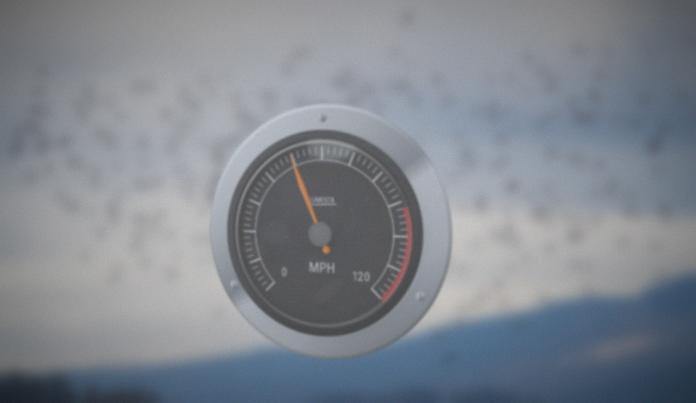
50 mph
